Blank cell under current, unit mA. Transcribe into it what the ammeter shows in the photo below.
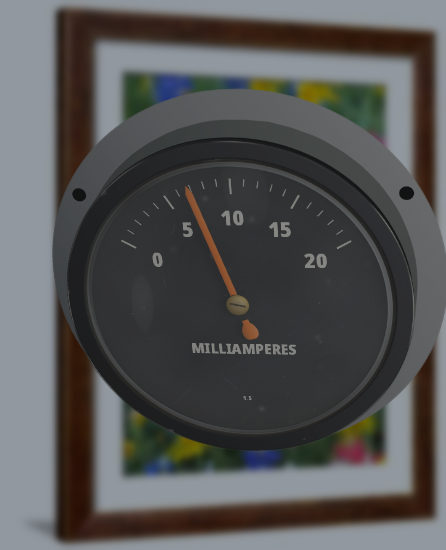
7 mA
